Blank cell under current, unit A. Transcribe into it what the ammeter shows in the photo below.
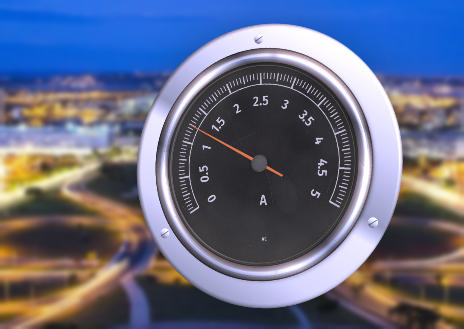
1.25 A
